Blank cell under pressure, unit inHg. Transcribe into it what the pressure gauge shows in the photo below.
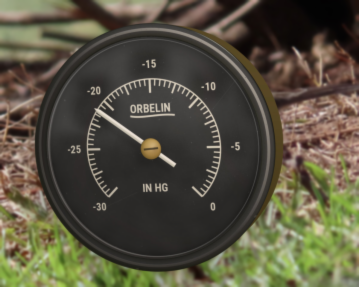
-21 inHg
